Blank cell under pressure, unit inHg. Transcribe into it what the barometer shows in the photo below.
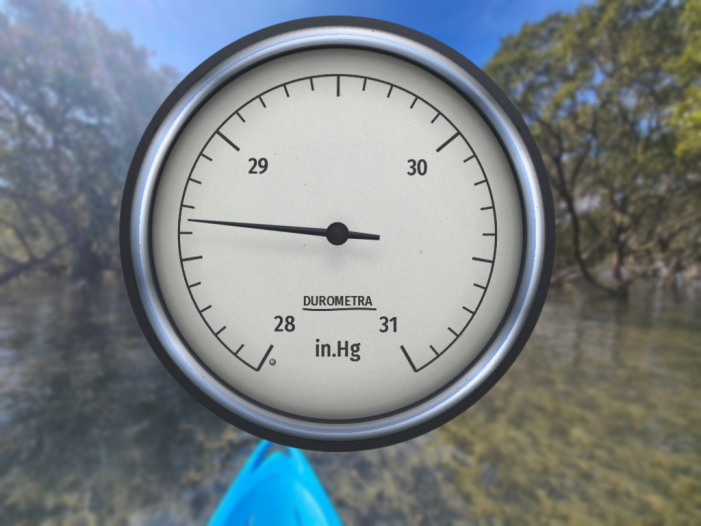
28.65 inHg
